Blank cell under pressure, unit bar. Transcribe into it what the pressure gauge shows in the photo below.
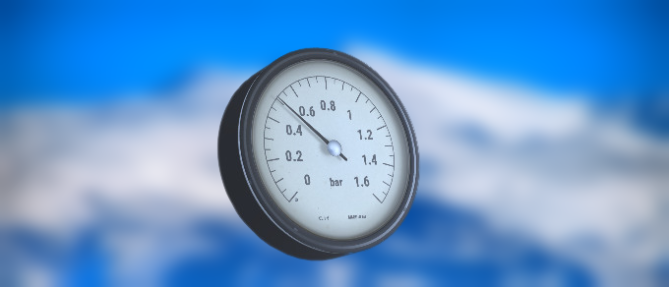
0.5 bar
